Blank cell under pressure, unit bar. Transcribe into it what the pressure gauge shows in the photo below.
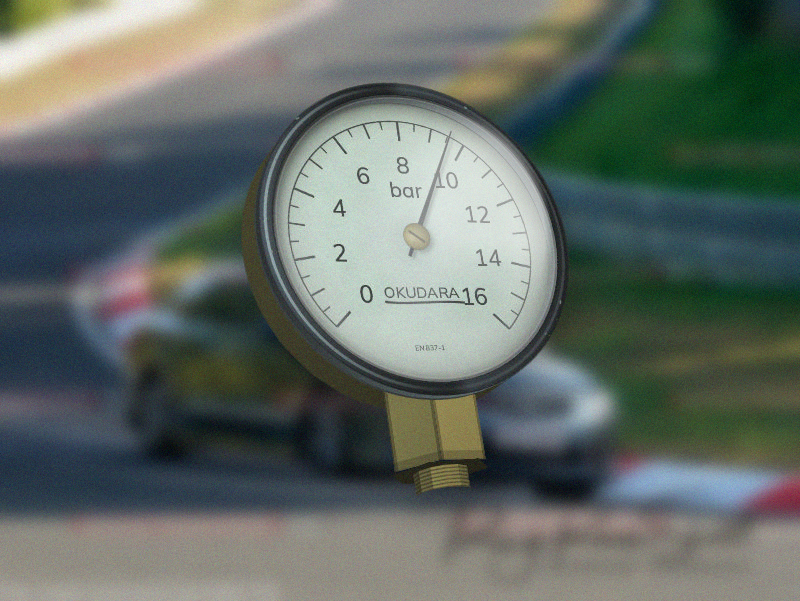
9.5 bar
